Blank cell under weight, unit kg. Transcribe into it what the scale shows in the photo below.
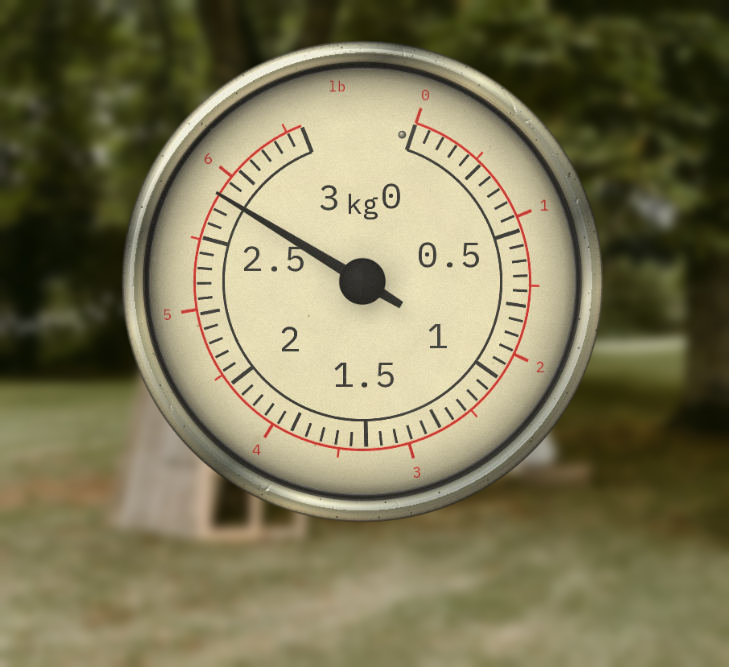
2.65 kg
